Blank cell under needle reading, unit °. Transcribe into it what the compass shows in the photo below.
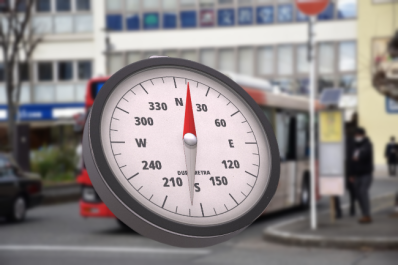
10 °
